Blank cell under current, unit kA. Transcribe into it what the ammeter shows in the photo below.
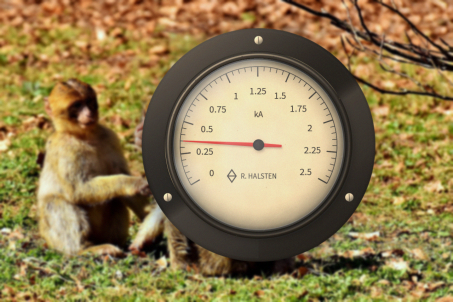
0.35 kA
